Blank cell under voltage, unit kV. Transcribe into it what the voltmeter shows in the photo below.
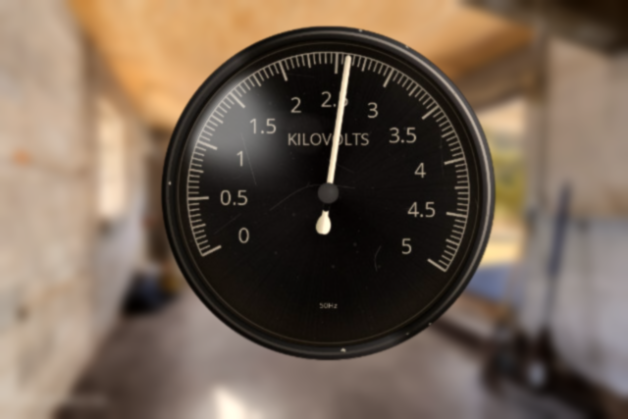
2.6 kV
